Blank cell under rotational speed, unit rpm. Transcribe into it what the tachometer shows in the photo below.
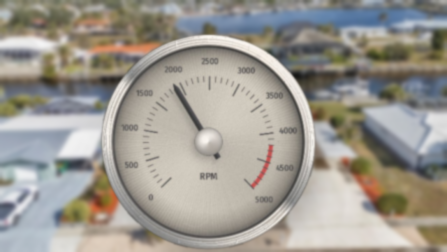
1900 rpm
